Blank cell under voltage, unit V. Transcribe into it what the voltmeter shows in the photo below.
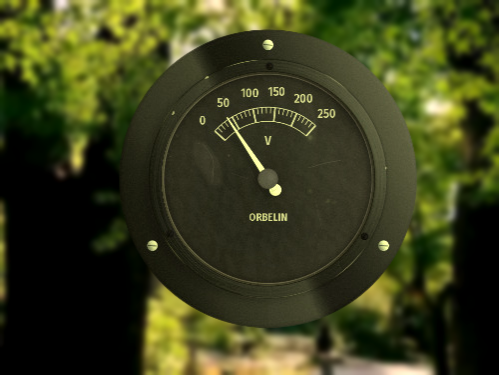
40 V
